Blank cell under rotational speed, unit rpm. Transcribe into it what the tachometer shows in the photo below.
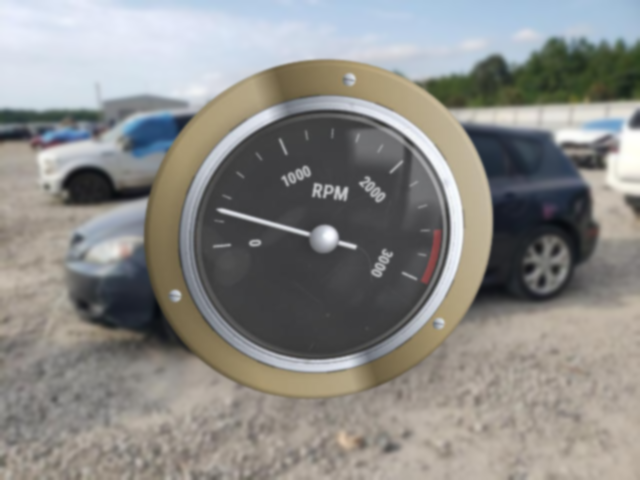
300 rpm
